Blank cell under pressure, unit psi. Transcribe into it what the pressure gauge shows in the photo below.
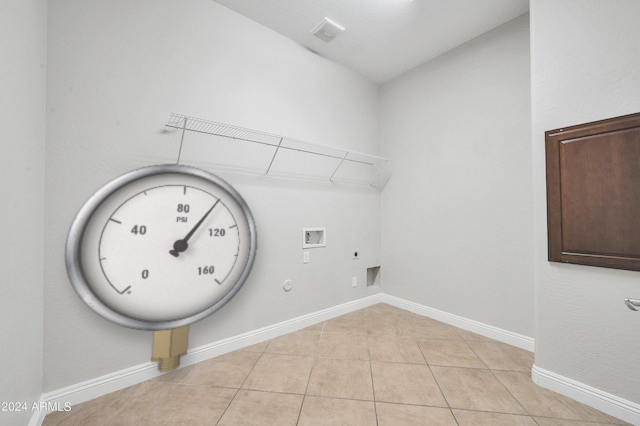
100 psi
